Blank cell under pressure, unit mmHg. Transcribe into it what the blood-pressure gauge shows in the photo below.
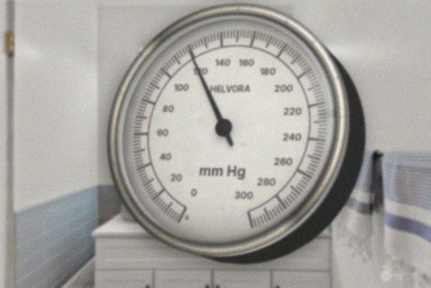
120 mmHg
